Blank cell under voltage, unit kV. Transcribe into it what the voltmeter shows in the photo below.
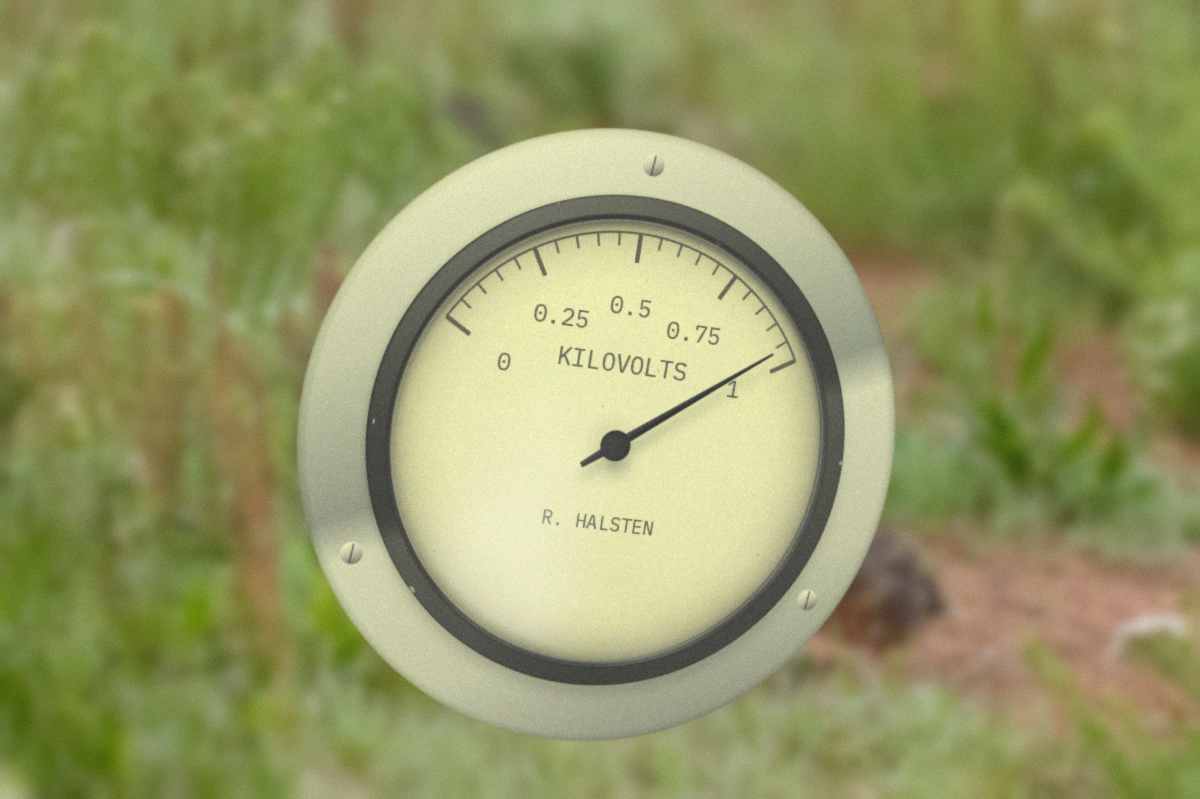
0.95 kV
